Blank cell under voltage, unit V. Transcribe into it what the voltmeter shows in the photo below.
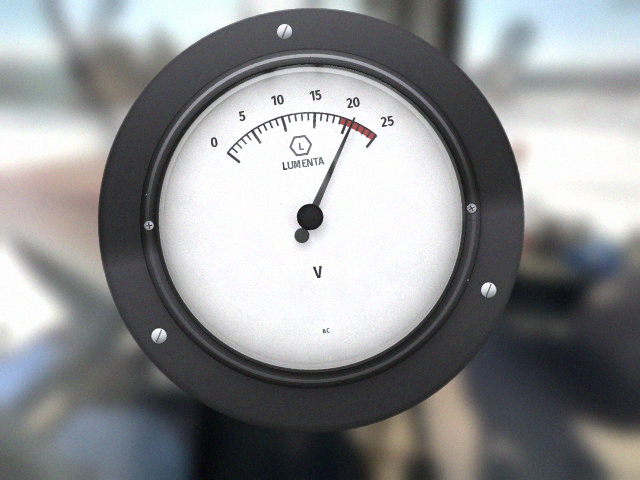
21 V
